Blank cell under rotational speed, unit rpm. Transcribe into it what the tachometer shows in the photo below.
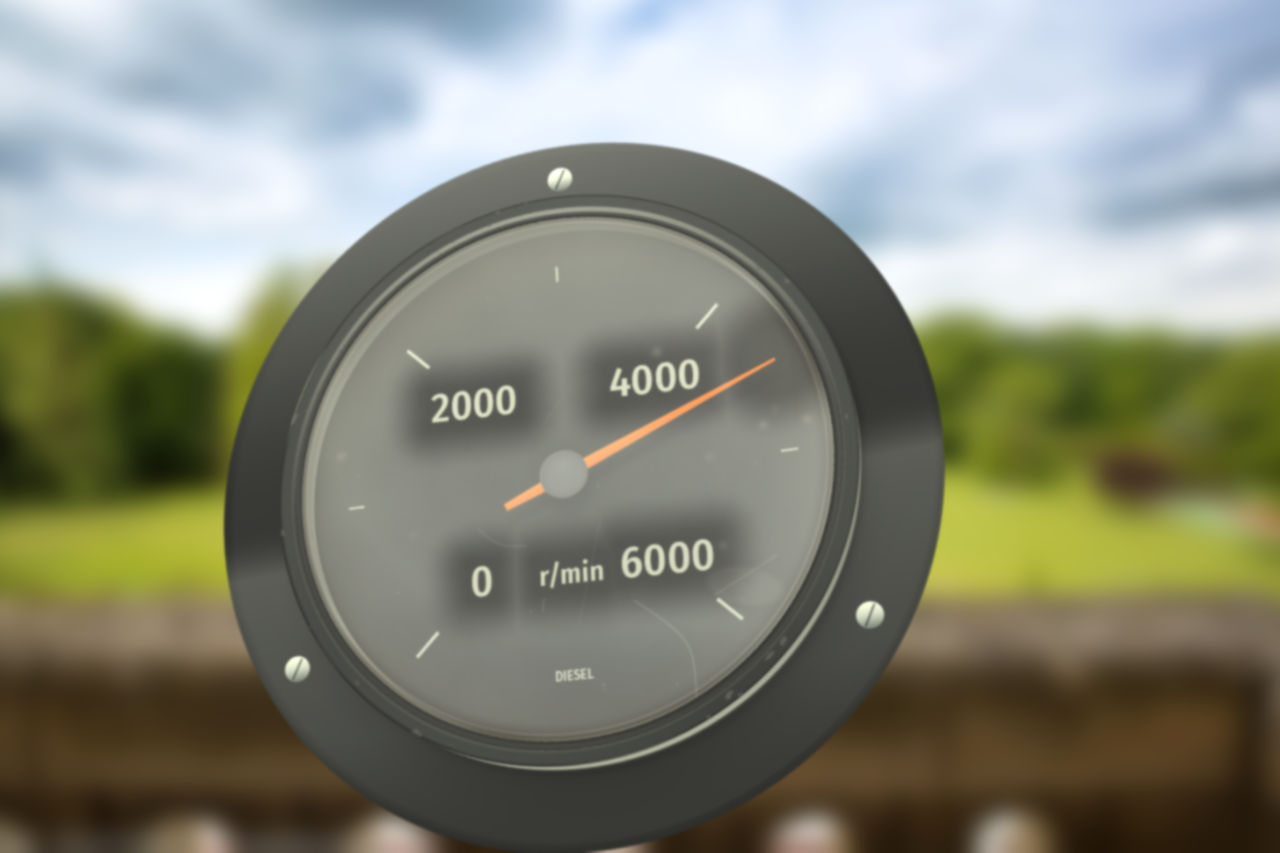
4500 rpm
